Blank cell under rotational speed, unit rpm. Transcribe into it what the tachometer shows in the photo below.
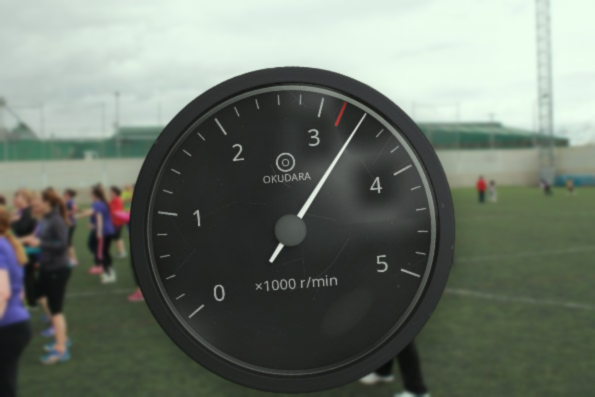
3400 rpm
